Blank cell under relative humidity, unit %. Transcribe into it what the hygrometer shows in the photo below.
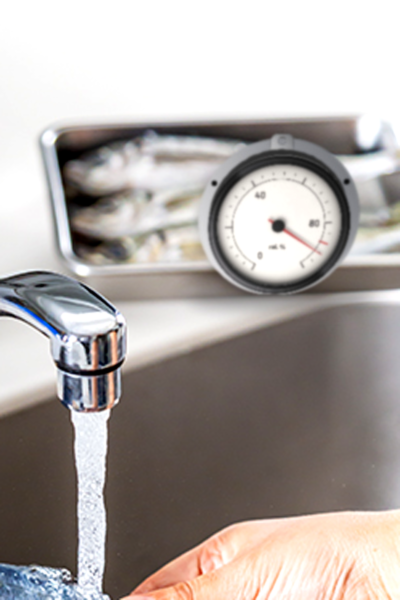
92 %
